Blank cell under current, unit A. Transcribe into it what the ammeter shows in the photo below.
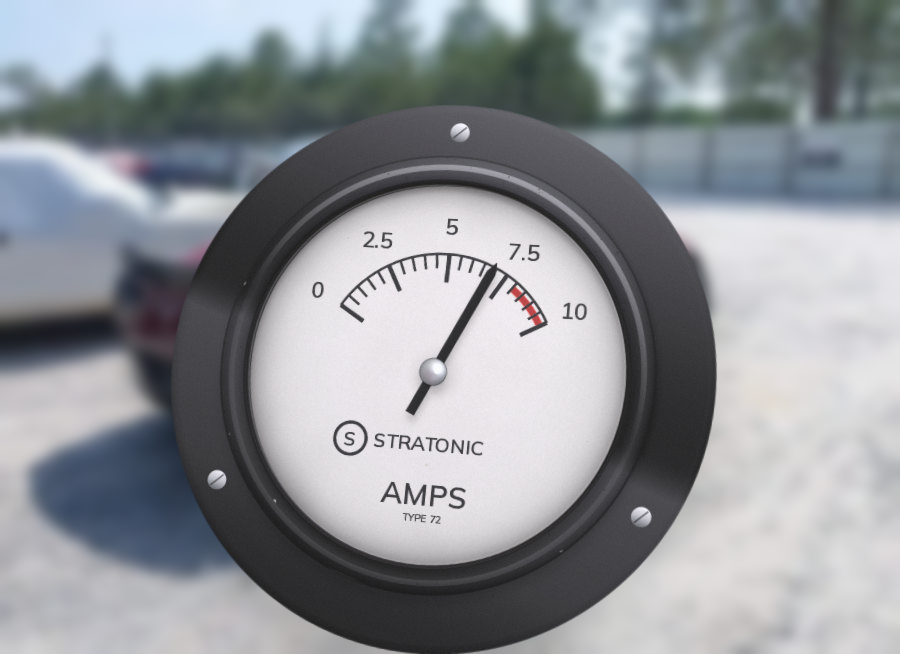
7 A
